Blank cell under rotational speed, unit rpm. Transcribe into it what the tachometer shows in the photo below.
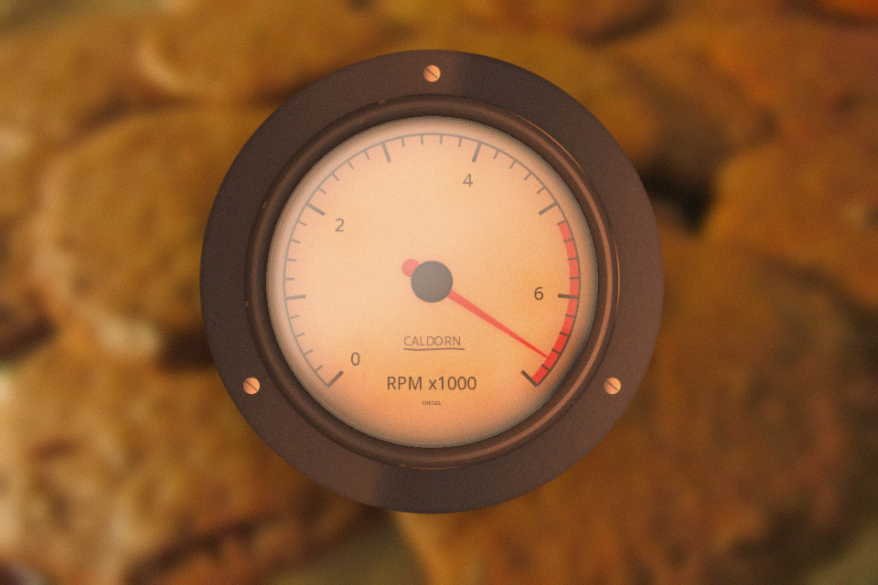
6700 rpm
